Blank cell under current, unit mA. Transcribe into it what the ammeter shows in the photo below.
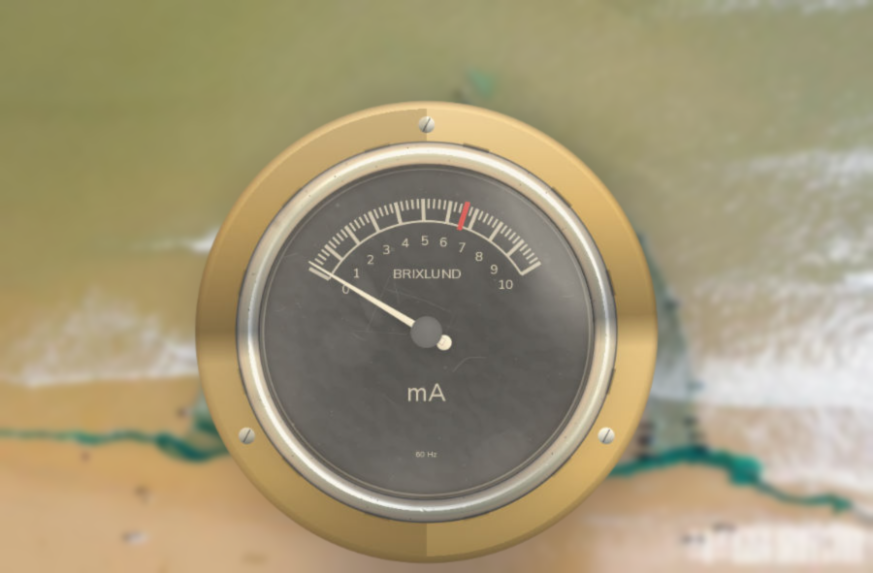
0.2 mA
